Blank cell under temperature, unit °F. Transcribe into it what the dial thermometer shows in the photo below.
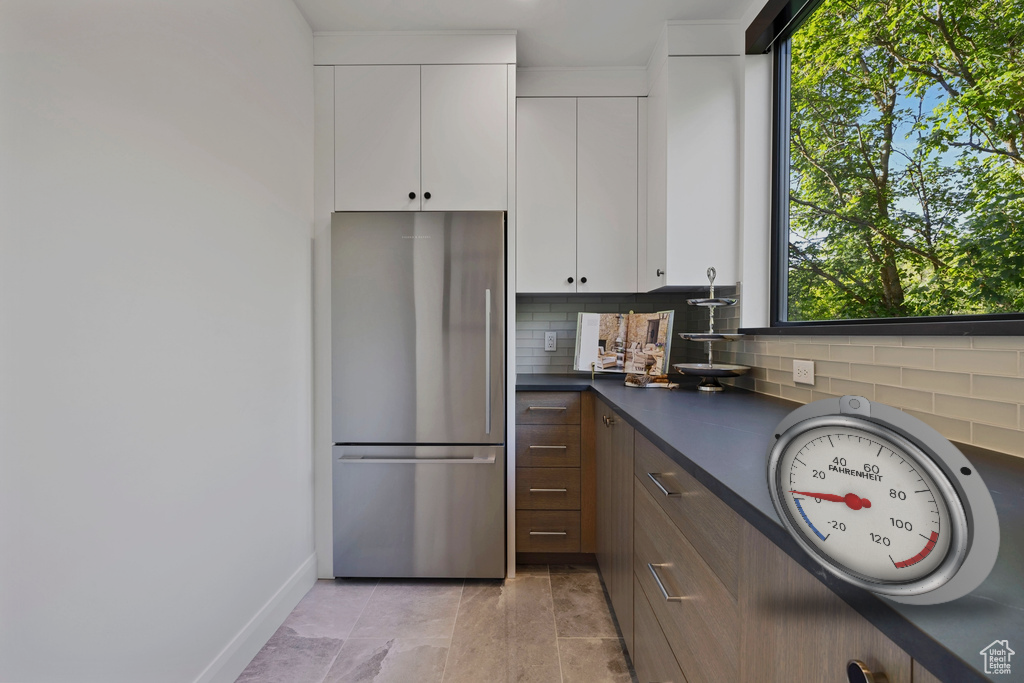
4 °F
